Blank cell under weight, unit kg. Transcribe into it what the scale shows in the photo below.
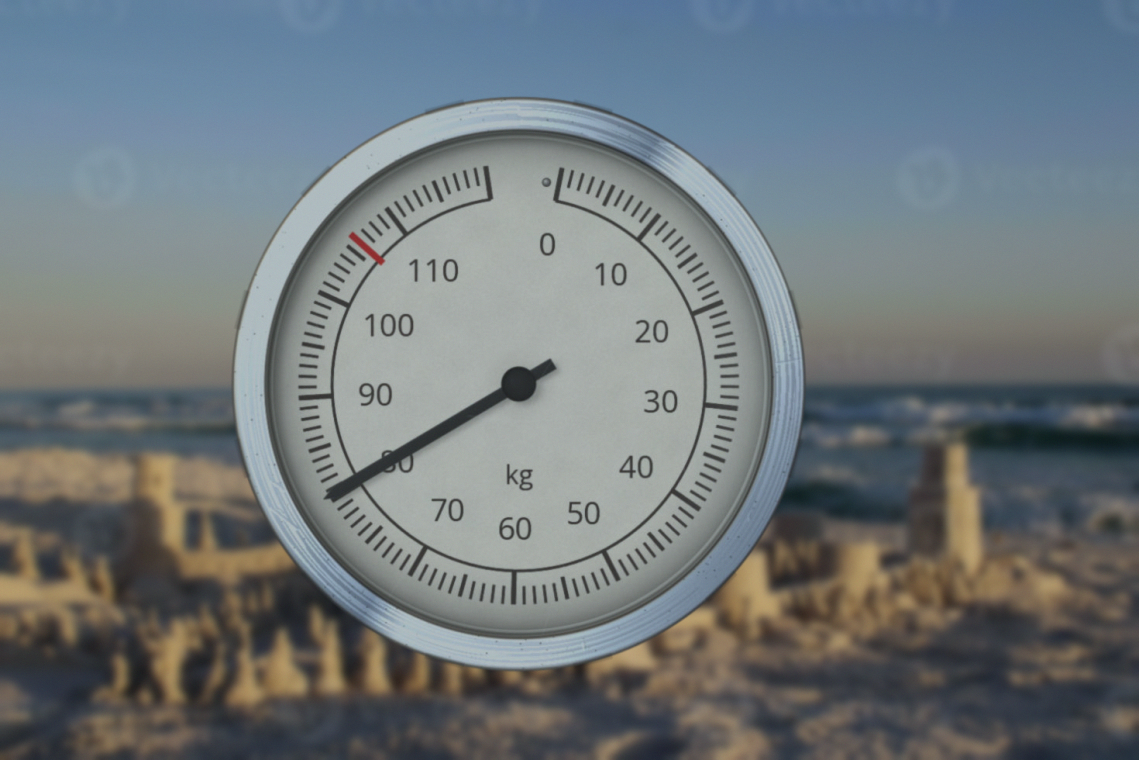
80.5 kg
